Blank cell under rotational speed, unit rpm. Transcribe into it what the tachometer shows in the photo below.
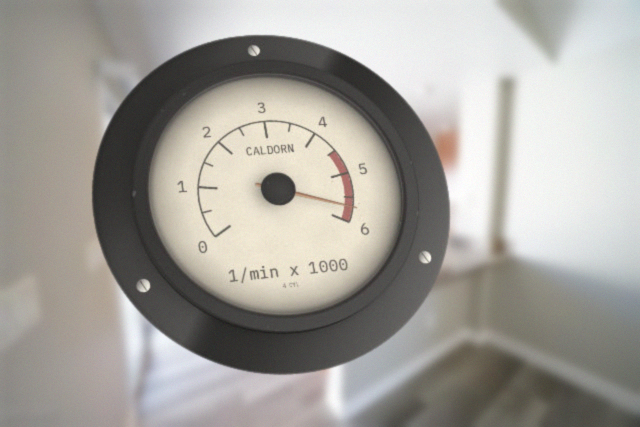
5750 rpm
